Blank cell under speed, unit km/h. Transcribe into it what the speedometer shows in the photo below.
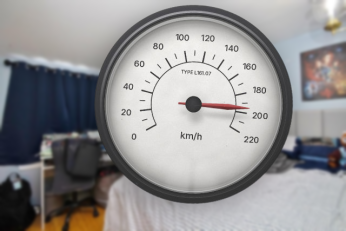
195 km/h
